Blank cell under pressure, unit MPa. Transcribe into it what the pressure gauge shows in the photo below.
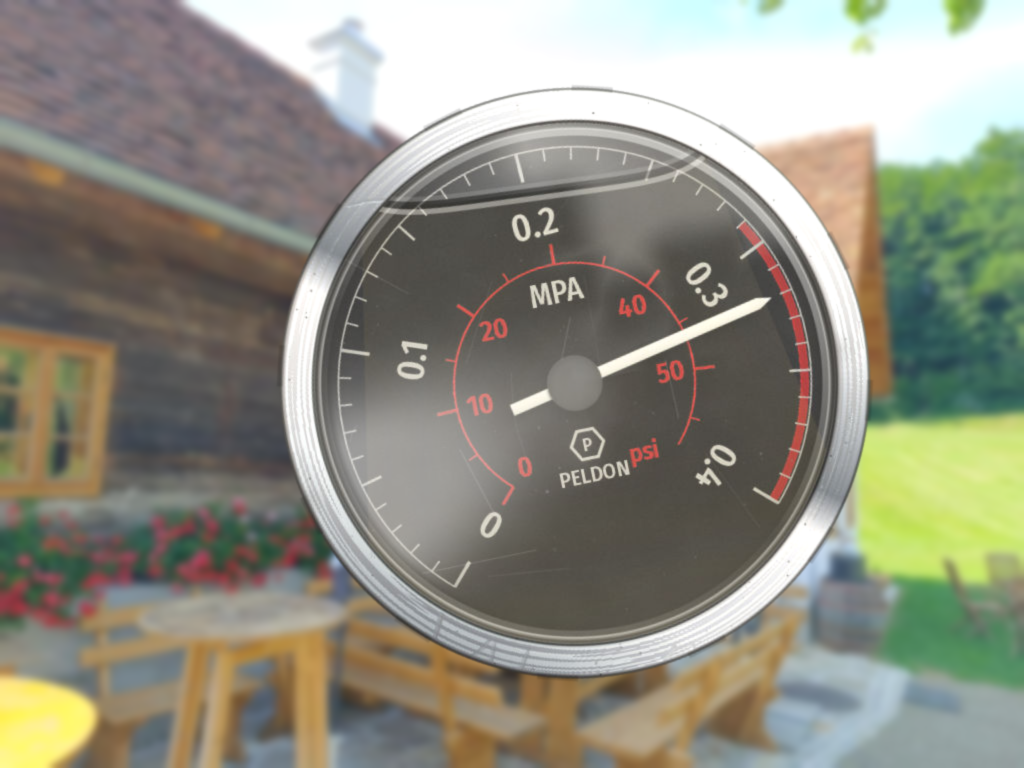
0.32 MPa
